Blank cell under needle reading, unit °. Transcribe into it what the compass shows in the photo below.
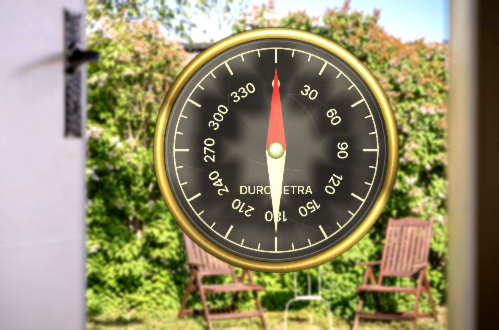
0 °
